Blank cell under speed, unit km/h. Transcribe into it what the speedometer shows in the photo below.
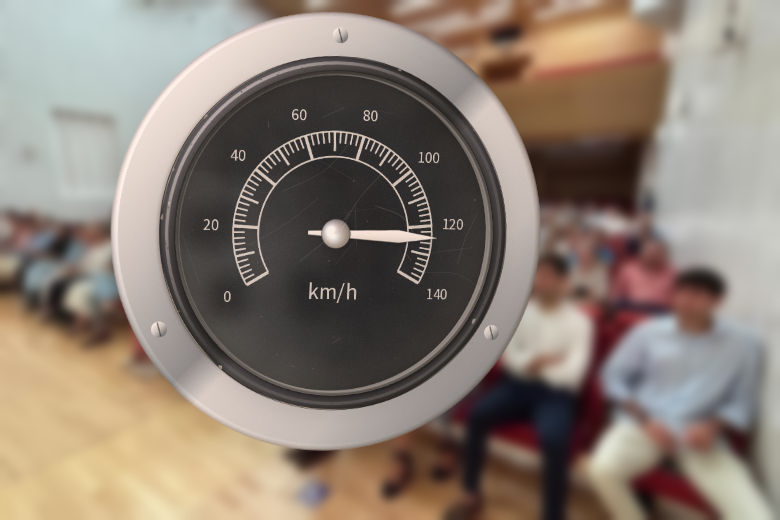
124 km/h
